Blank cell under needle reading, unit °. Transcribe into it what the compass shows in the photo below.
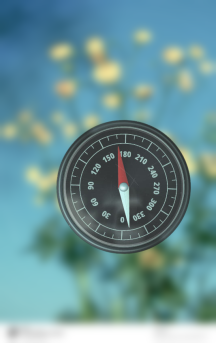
170 °
